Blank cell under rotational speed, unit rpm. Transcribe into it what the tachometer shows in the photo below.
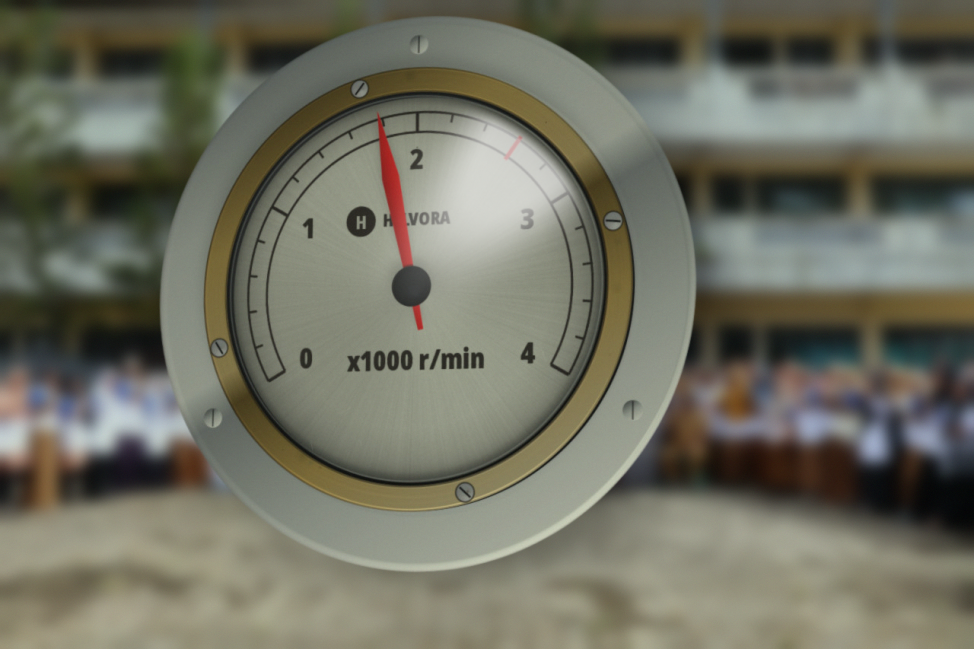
1800 rpm
